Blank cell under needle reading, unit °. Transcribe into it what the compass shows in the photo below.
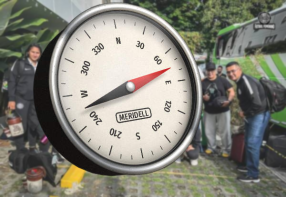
75 °
